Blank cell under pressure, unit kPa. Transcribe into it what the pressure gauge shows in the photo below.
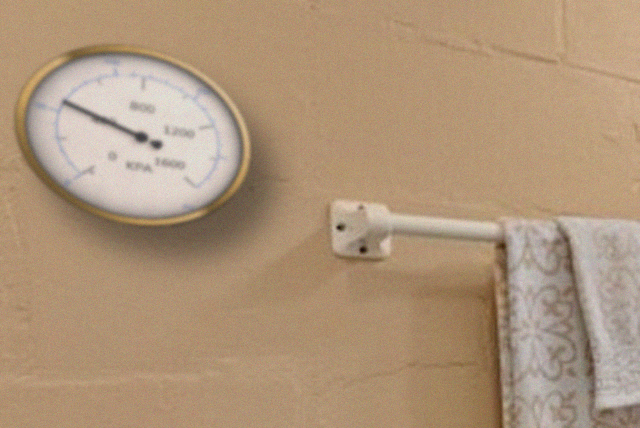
400 kPa
